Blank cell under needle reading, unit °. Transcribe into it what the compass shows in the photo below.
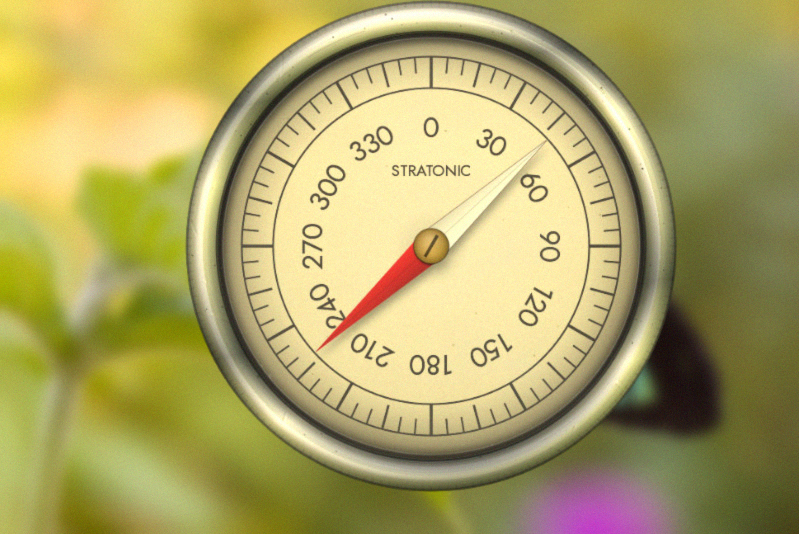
227.5 °
